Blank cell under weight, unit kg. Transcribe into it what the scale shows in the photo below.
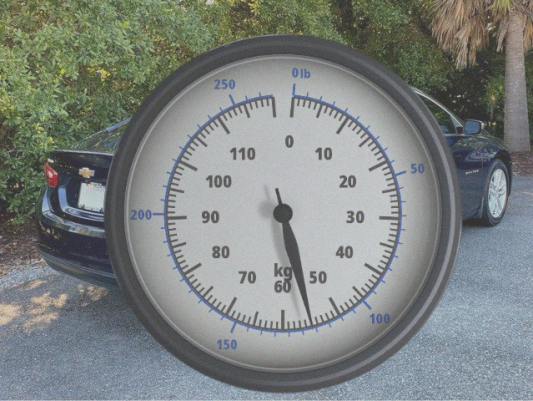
55 kg
